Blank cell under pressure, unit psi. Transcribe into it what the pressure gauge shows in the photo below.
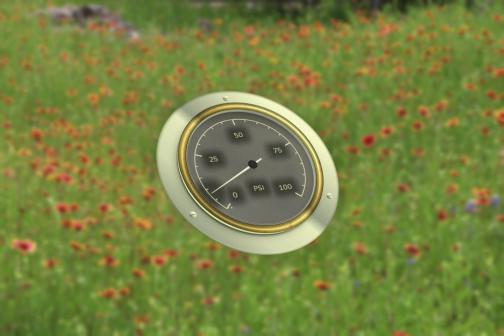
7.5 psi
